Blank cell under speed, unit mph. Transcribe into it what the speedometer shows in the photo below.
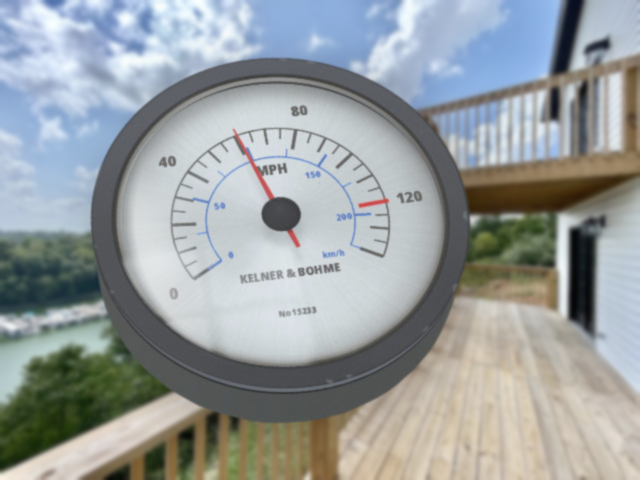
60 mph
